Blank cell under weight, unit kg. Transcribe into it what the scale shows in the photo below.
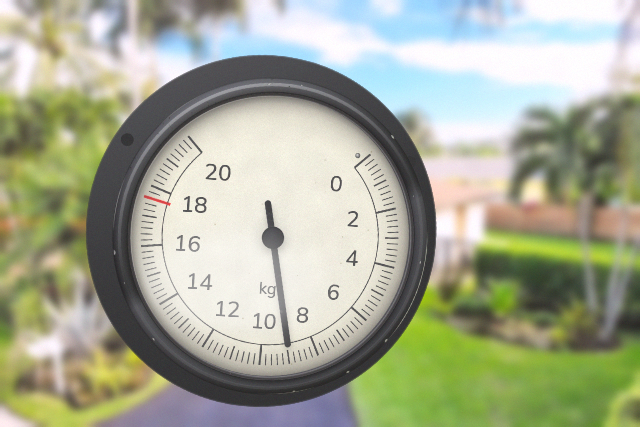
9 kg
